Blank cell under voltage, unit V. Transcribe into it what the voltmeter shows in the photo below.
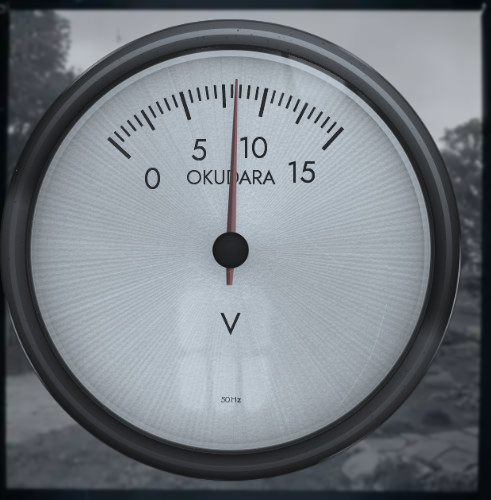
8.25 V
